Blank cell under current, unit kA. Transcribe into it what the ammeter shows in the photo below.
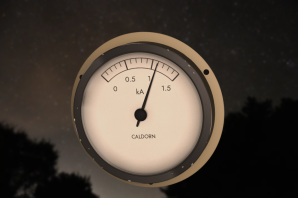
1.1 kA
